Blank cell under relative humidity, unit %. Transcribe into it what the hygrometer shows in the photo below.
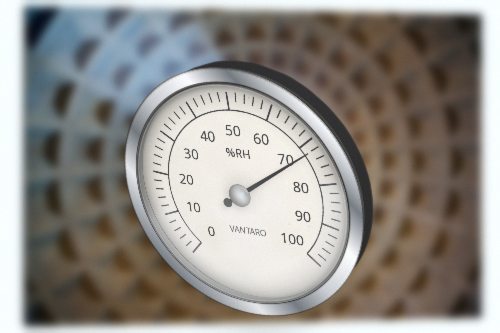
72 %
